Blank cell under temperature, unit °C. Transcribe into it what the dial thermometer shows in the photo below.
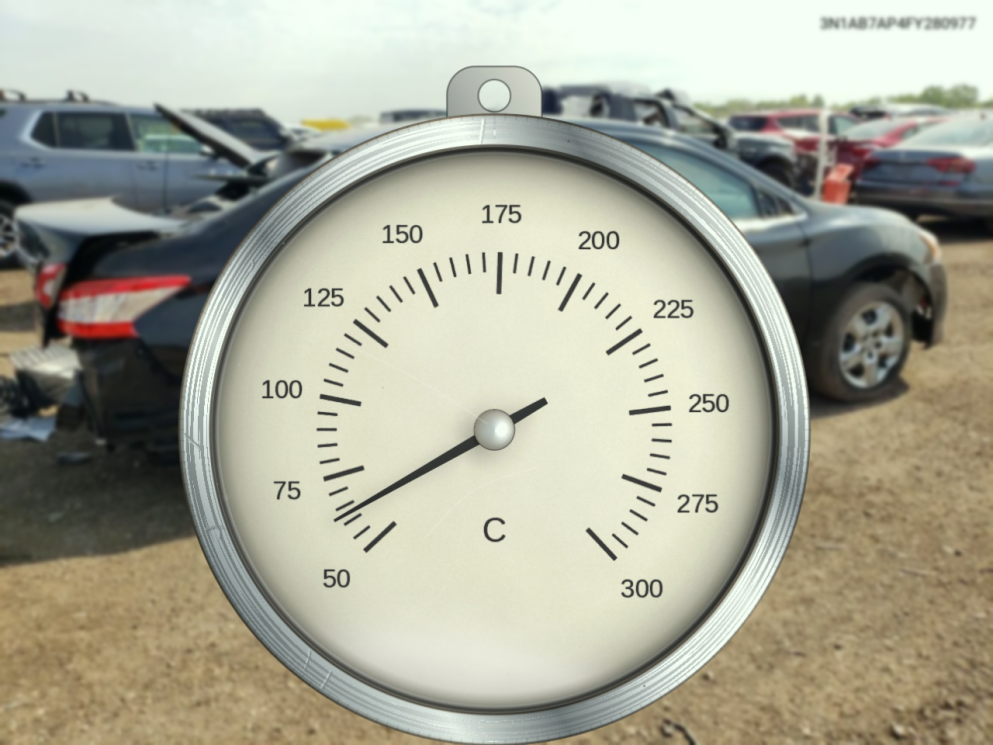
62.5 °C
